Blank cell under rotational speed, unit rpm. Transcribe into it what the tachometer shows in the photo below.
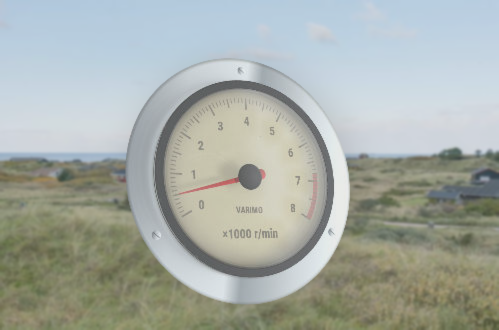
500 rpm
